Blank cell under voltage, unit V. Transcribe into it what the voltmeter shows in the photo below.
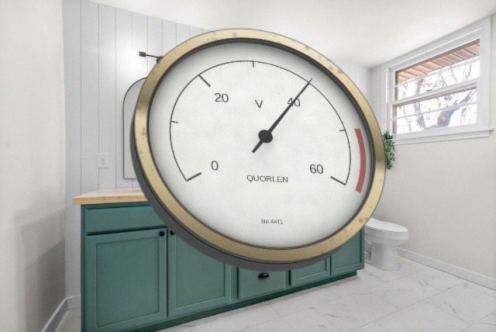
40 V
